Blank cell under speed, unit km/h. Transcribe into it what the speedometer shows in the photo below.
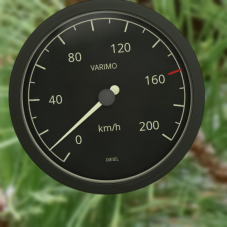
10 km/h
